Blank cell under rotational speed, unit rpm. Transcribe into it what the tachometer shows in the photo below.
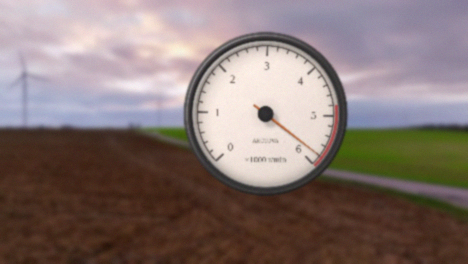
5800 rpm
